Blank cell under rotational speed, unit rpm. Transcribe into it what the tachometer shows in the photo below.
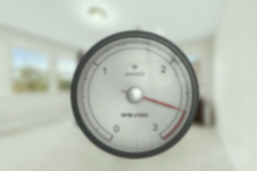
2600 rpm
